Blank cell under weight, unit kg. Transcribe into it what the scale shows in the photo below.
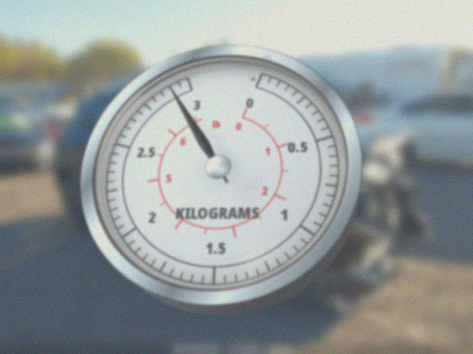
2.9 kg
